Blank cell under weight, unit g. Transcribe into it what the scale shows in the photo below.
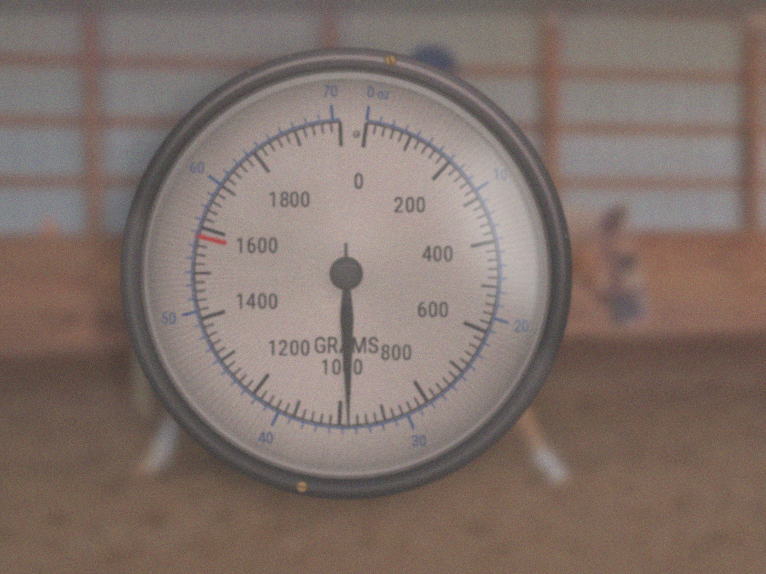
980 g
